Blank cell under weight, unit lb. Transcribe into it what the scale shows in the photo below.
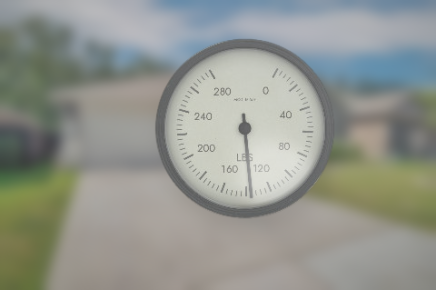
136 lb
